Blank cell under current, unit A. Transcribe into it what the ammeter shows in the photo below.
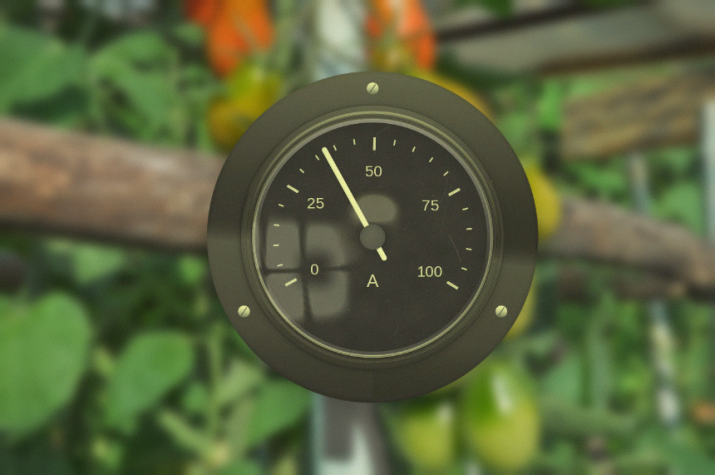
37.5 A
